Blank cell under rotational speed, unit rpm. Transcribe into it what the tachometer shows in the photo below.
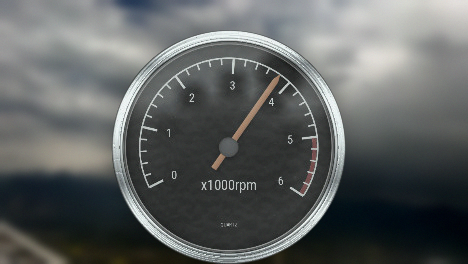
3800 rpm
